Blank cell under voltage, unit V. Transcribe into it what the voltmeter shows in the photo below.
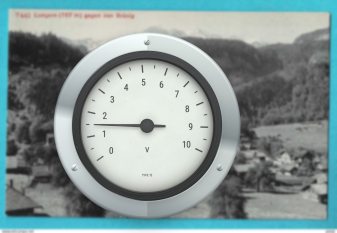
1.5 V
